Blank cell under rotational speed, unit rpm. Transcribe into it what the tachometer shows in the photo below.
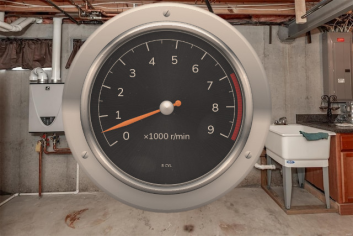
500 rpm
